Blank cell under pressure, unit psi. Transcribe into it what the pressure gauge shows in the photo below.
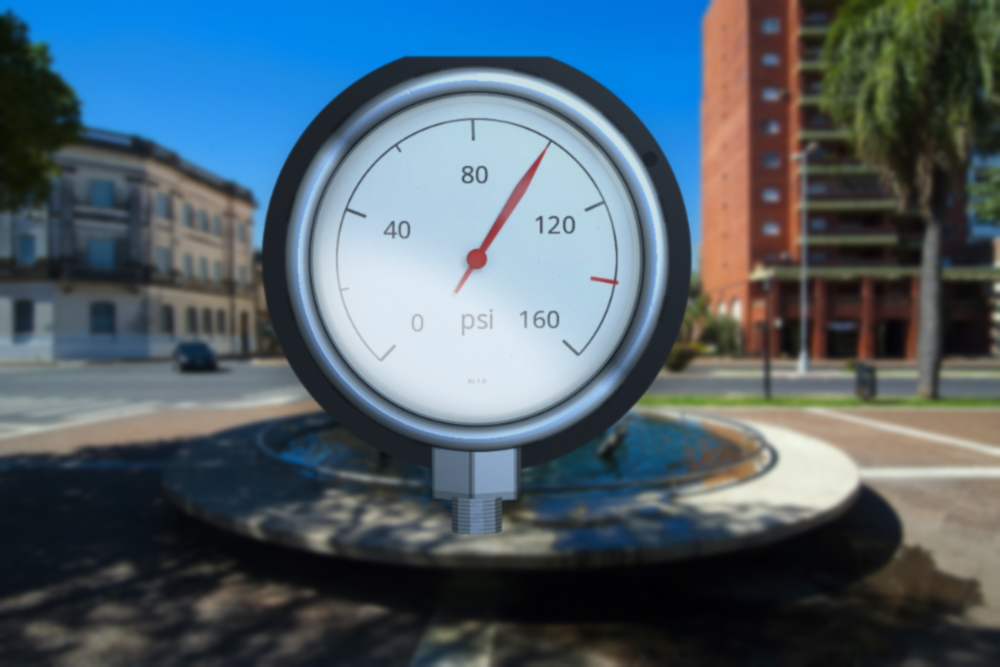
100 psi
